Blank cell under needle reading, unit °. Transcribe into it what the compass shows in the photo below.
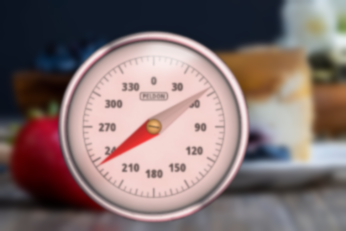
235 °
